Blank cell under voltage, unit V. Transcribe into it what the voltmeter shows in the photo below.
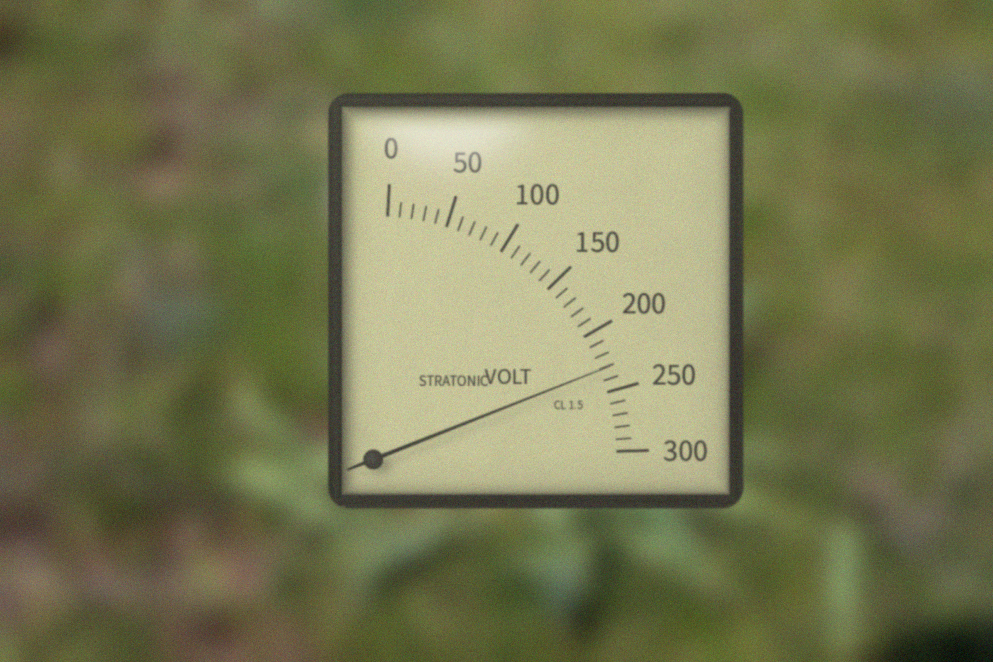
230 V
